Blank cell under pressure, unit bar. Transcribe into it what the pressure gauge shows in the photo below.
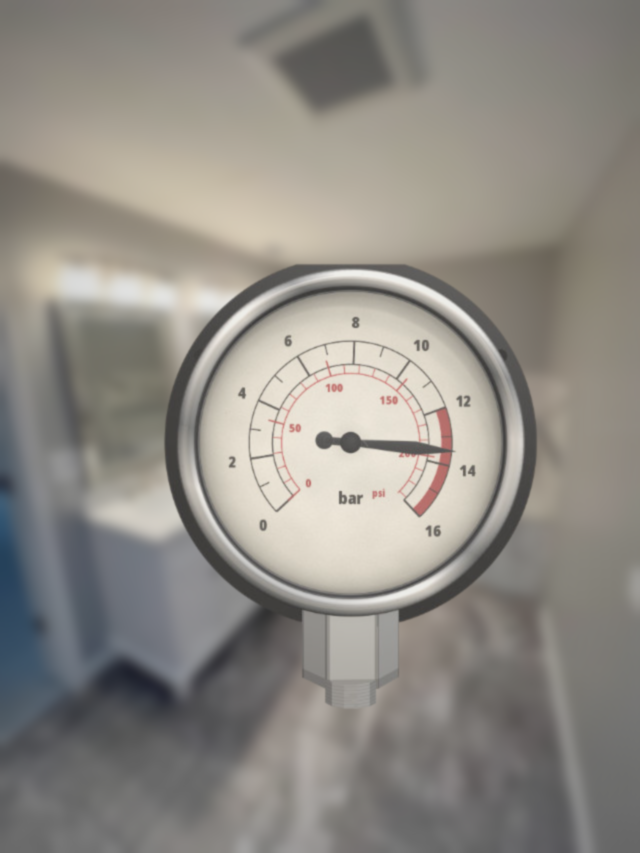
13.5 bar
